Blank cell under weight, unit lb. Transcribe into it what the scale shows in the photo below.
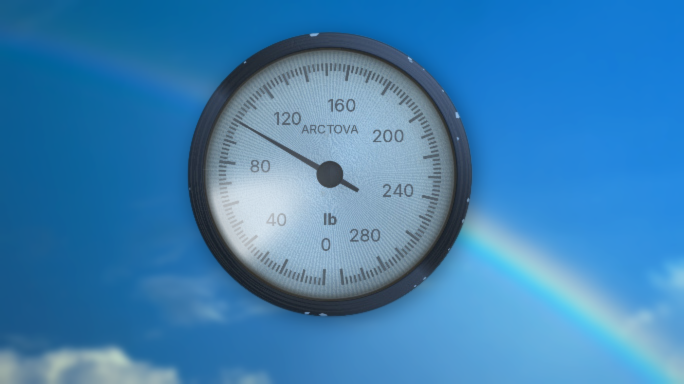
100 lb
